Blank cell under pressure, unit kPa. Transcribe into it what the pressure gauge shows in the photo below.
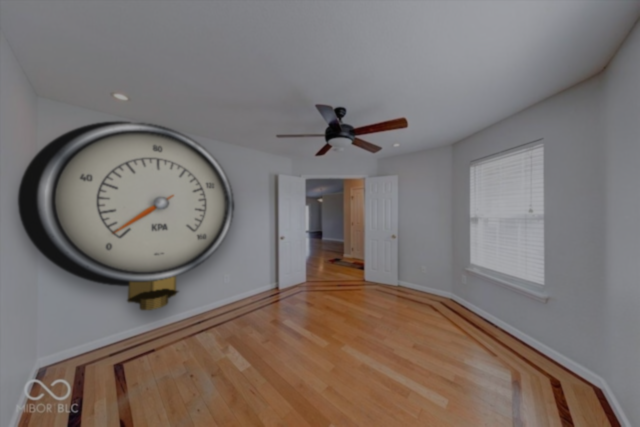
5 kPa
